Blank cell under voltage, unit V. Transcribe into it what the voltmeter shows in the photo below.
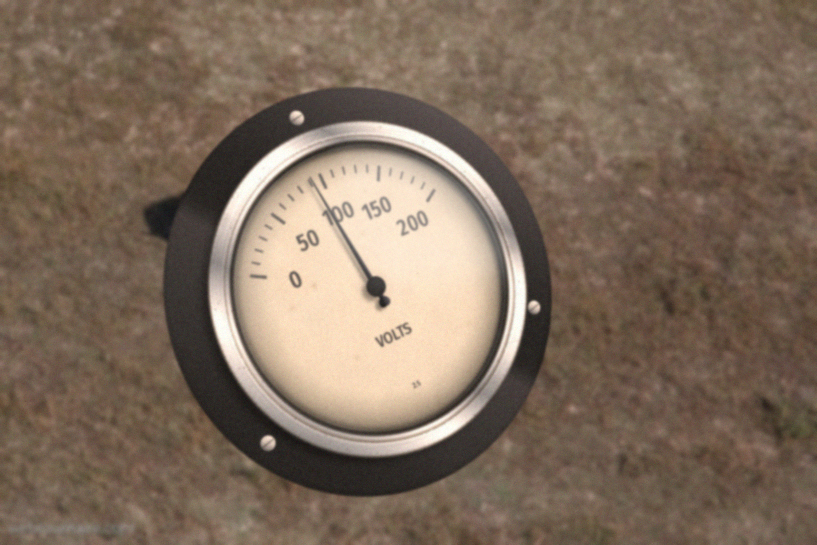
90 V
